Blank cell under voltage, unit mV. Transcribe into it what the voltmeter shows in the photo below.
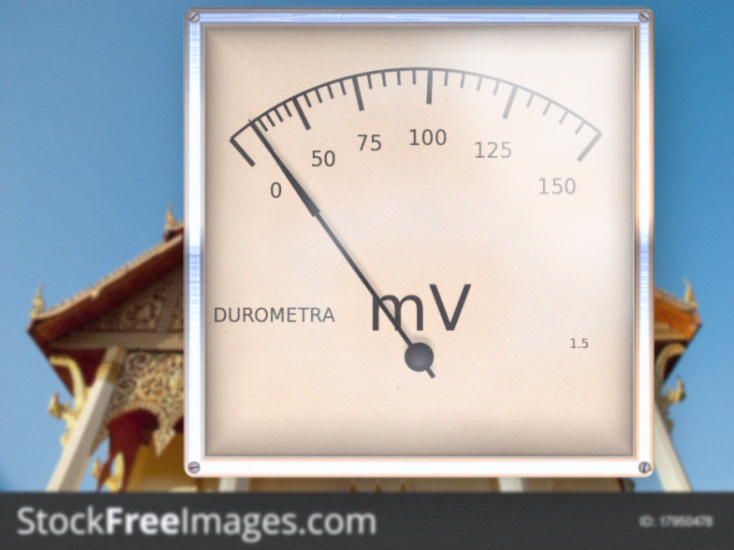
25 mV
